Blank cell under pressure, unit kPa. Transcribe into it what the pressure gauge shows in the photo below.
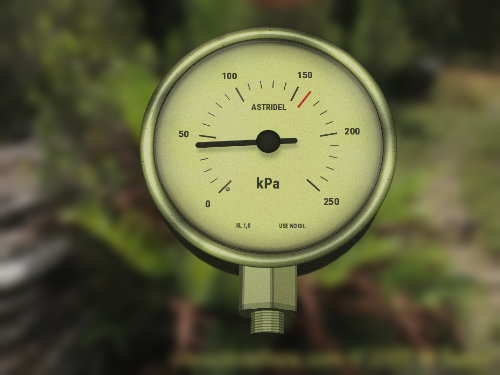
40 kPa
